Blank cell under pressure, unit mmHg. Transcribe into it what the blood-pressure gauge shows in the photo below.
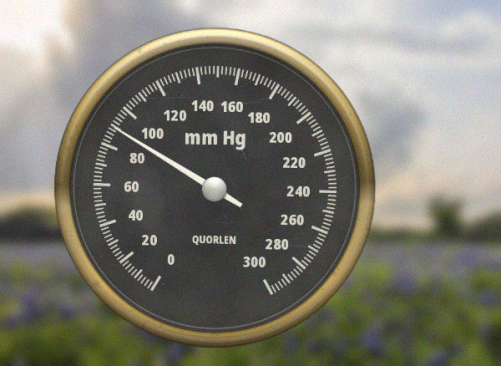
90 mmHg
